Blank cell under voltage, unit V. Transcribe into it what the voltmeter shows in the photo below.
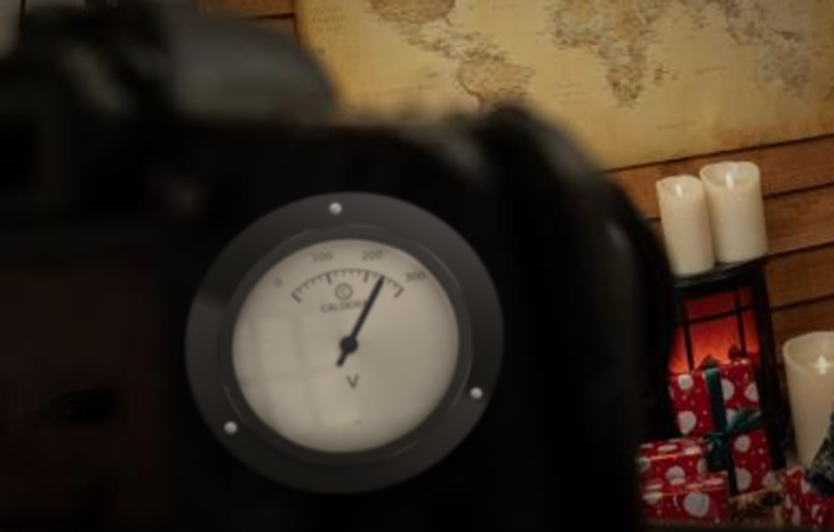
240 V
